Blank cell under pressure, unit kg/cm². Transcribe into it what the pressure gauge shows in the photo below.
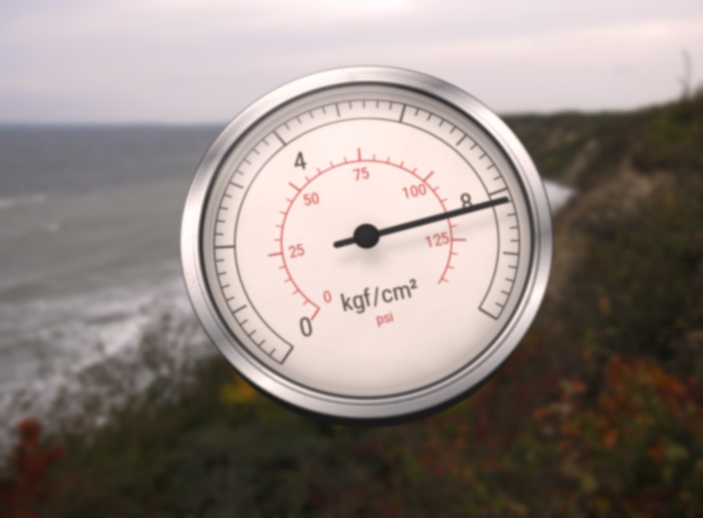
8.2 kg/cm²
